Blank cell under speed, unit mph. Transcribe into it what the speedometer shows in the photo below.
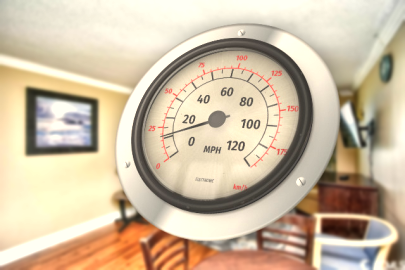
10 mph
